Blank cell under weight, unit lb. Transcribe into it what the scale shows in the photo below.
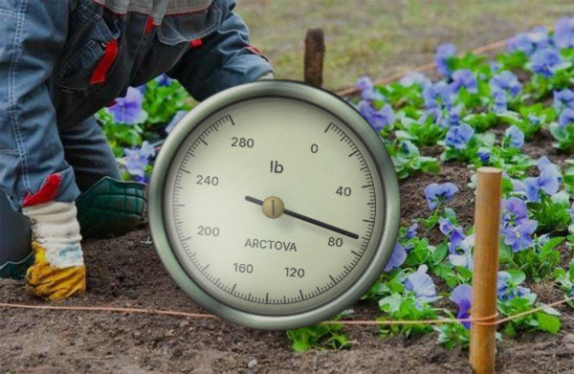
70 lb
